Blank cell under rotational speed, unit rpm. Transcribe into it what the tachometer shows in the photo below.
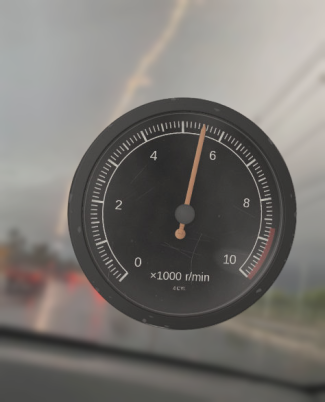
5500 rpm
